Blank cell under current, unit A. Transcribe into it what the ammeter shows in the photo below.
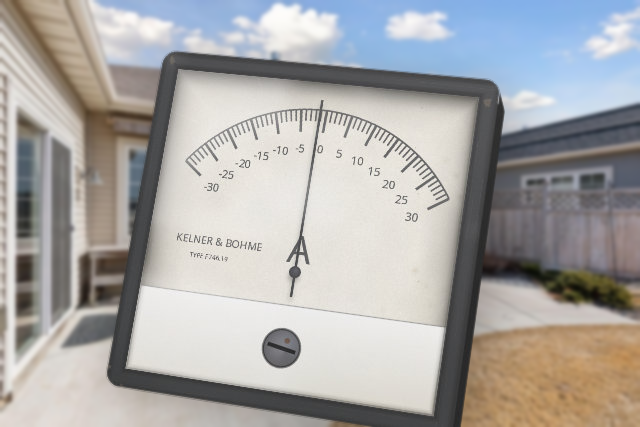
-1 A
